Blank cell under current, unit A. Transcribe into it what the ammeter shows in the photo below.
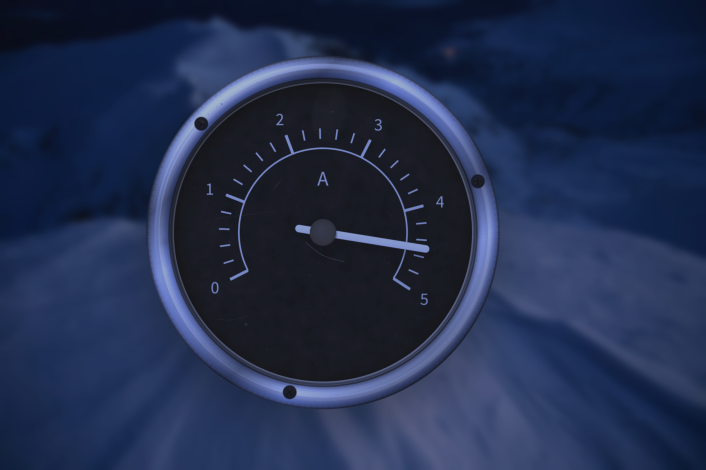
4.5 A
